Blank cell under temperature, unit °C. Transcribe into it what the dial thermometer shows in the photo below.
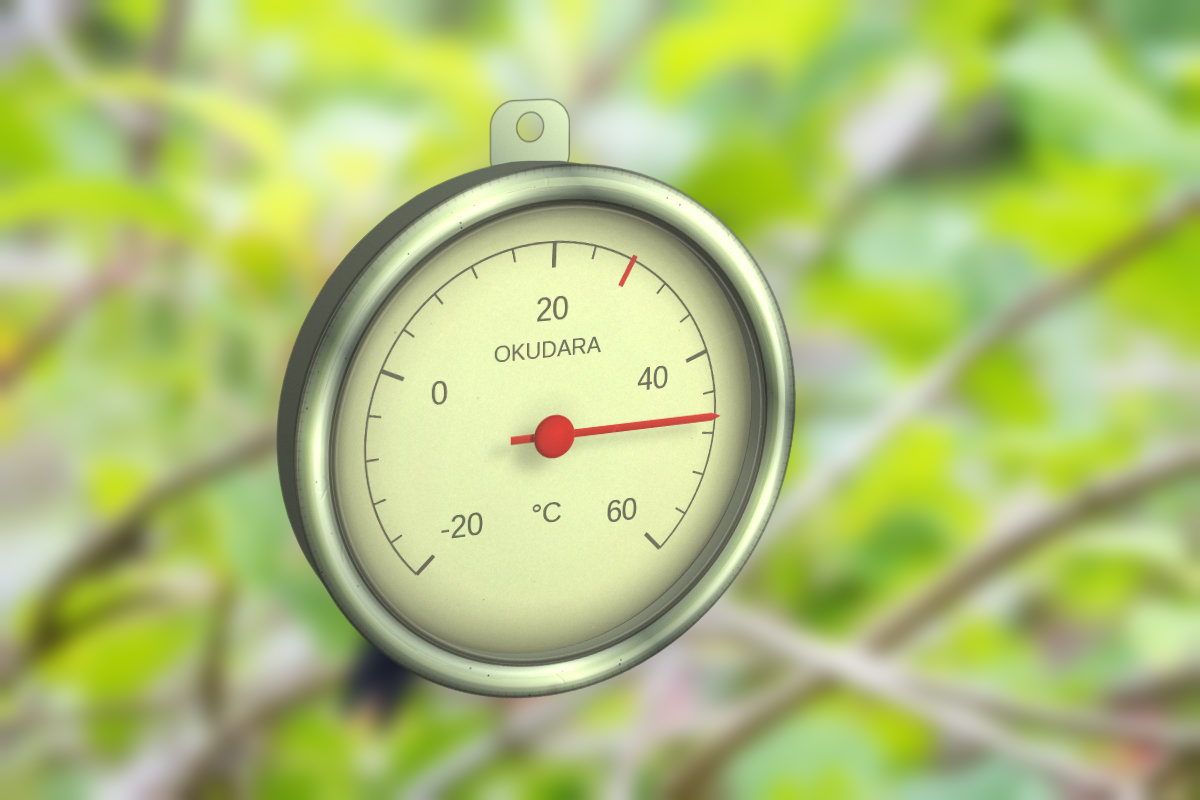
46 °C
